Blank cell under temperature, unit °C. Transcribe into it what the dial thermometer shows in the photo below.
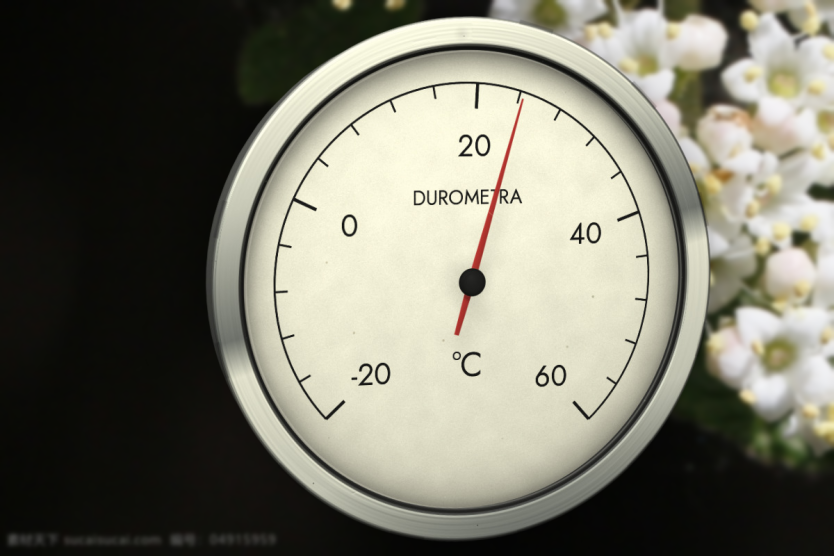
24 °C
